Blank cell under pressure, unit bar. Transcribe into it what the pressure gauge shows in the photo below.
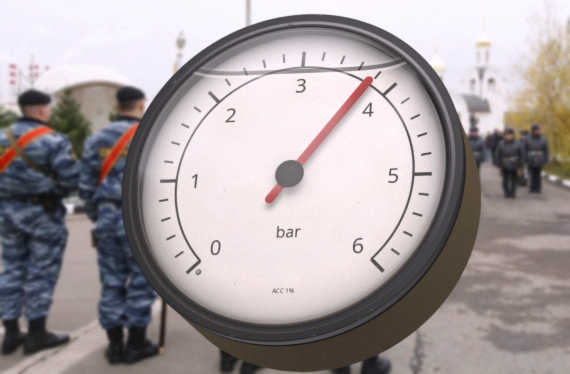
3.8 bar
